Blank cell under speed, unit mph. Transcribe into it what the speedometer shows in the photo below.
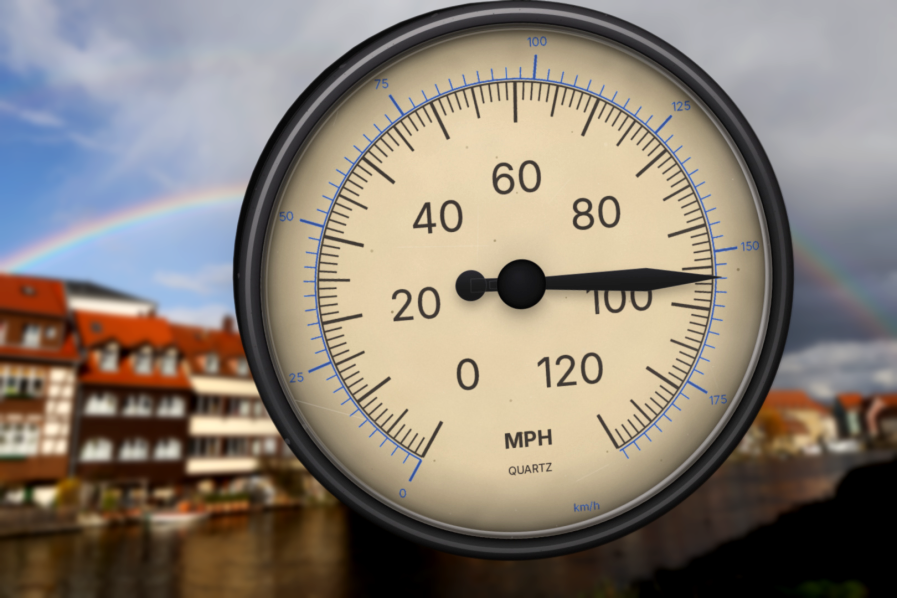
96 mph
